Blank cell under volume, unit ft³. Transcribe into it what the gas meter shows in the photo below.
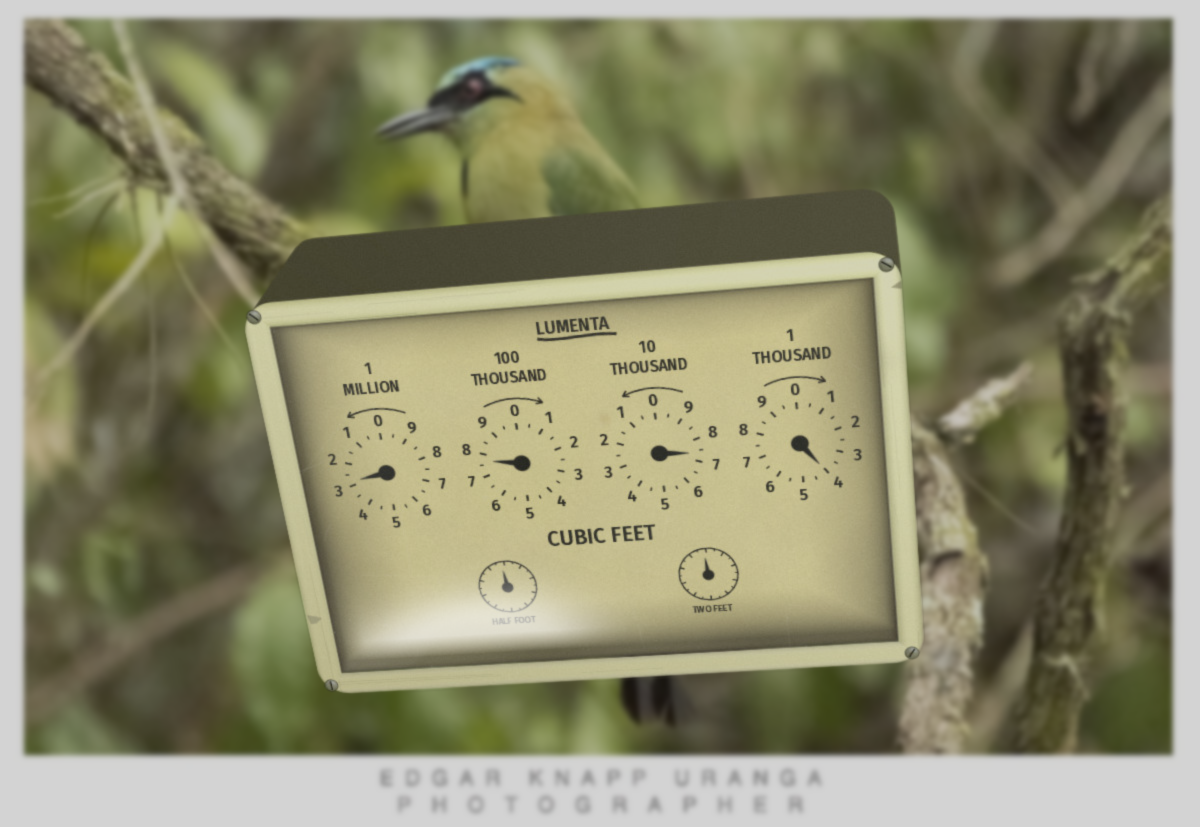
277400 ft³
